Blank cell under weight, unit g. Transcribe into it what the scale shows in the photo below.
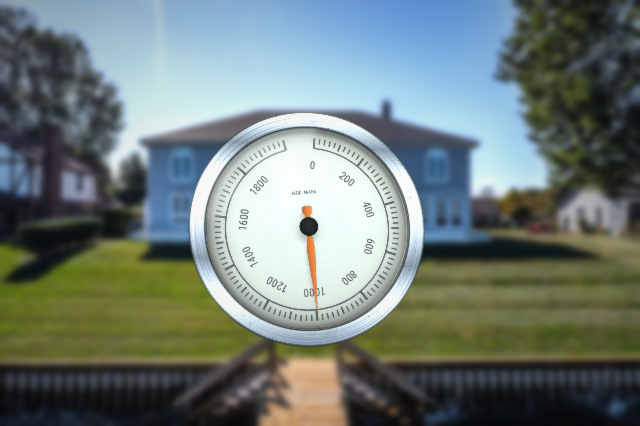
1000 g
